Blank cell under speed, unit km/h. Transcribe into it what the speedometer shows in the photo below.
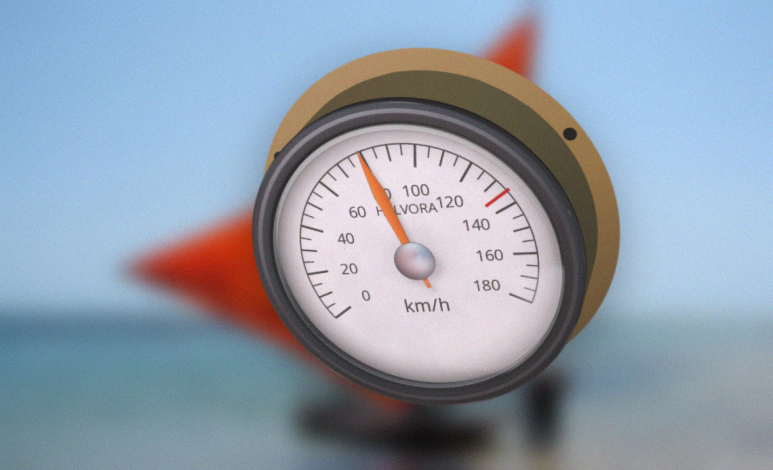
80 km/h
